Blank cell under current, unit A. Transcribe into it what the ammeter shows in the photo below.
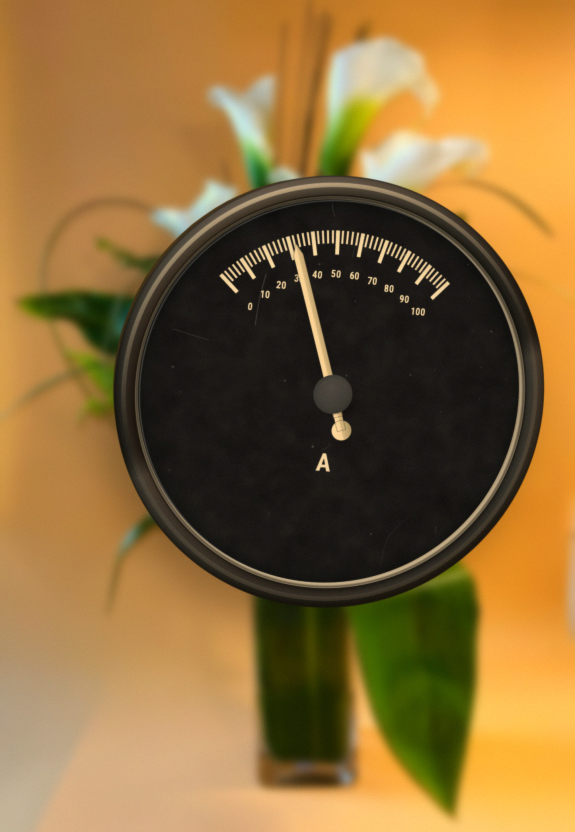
32 A
